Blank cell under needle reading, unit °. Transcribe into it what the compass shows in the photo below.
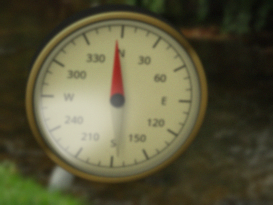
355 °
